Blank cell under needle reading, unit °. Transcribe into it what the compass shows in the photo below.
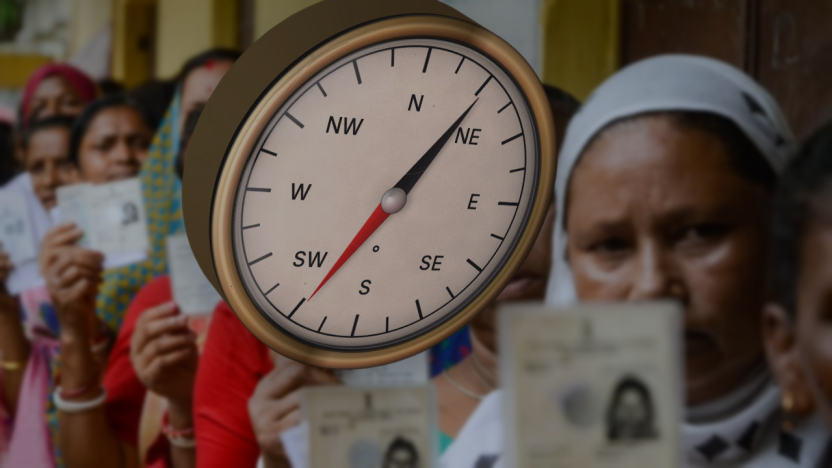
210 °
